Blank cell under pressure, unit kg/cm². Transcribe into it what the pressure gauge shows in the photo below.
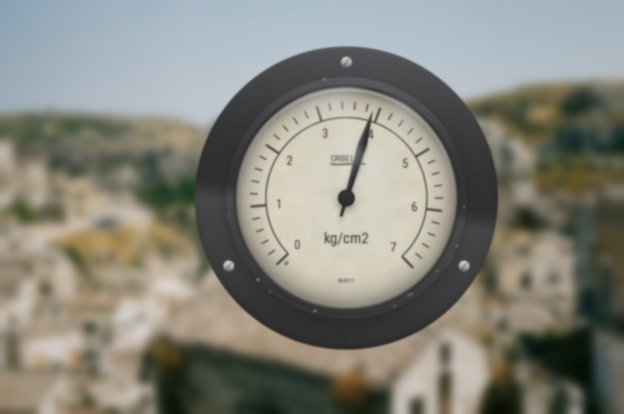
3.9 kg/cm²
